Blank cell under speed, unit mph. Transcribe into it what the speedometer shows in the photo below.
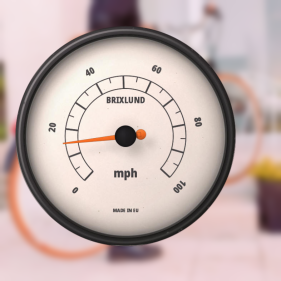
15 mph
